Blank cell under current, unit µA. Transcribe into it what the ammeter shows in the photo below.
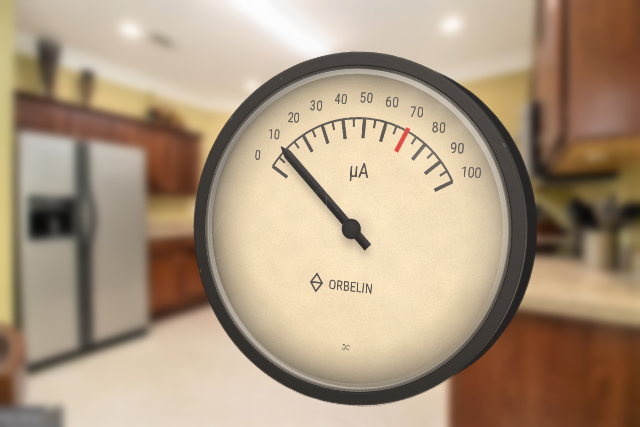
10 µA
